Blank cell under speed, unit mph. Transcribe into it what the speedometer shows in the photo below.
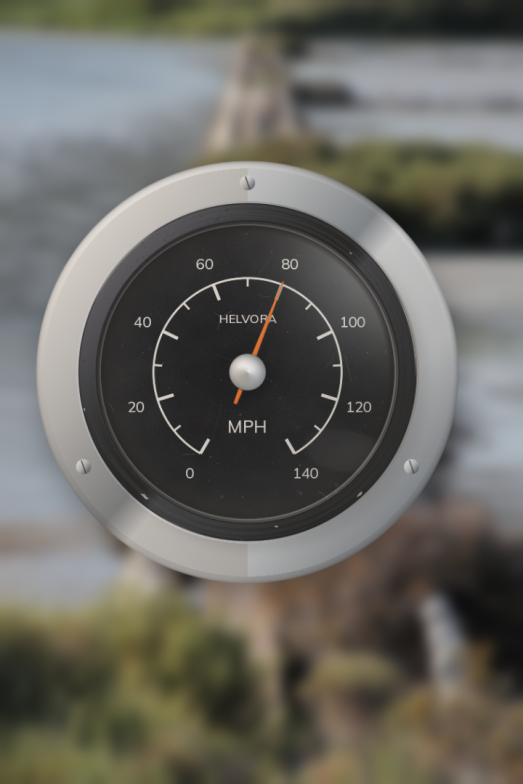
80 mph
